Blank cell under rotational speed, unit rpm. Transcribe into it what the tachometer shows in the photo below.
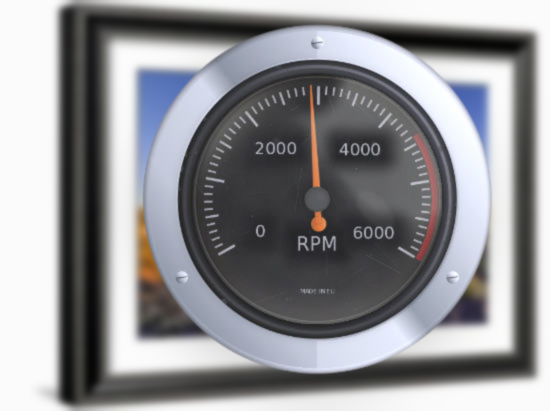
2900 rpm
